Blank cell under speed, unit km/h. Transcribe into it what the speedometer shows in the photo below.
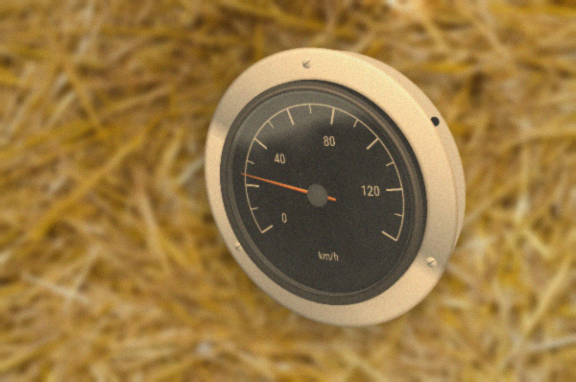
25 km/h
